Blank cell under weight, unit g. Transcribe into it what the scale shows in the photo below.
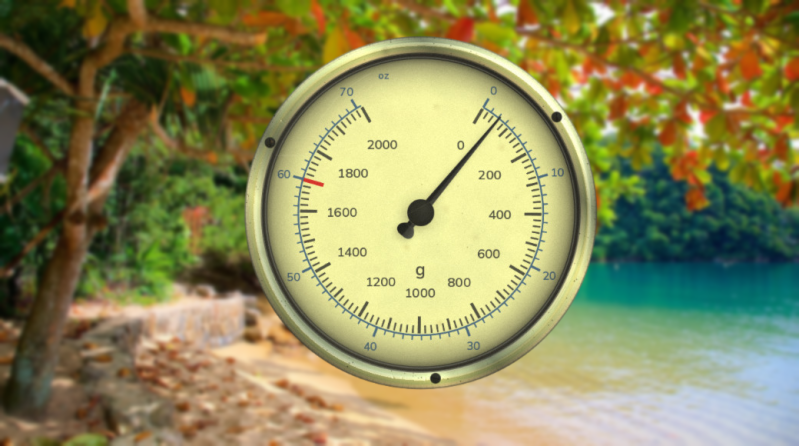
60 g
